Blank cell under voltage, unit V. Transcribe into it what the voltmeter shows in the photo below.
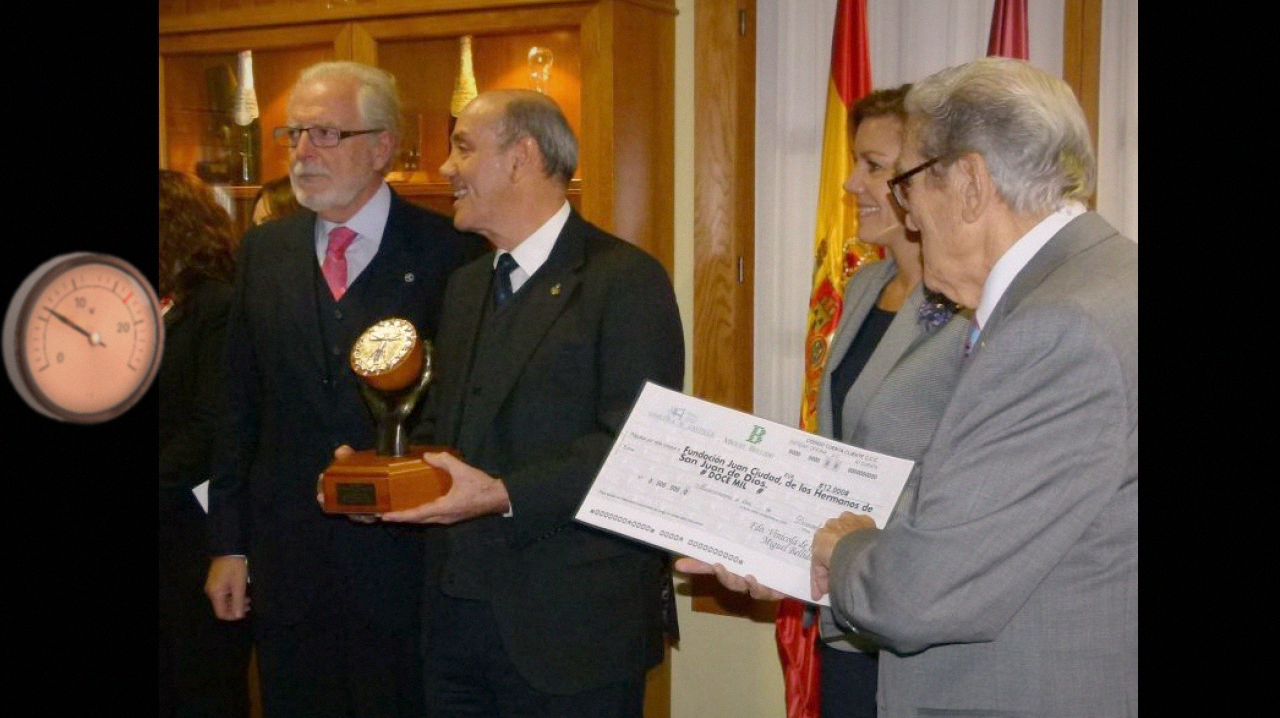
6 V
